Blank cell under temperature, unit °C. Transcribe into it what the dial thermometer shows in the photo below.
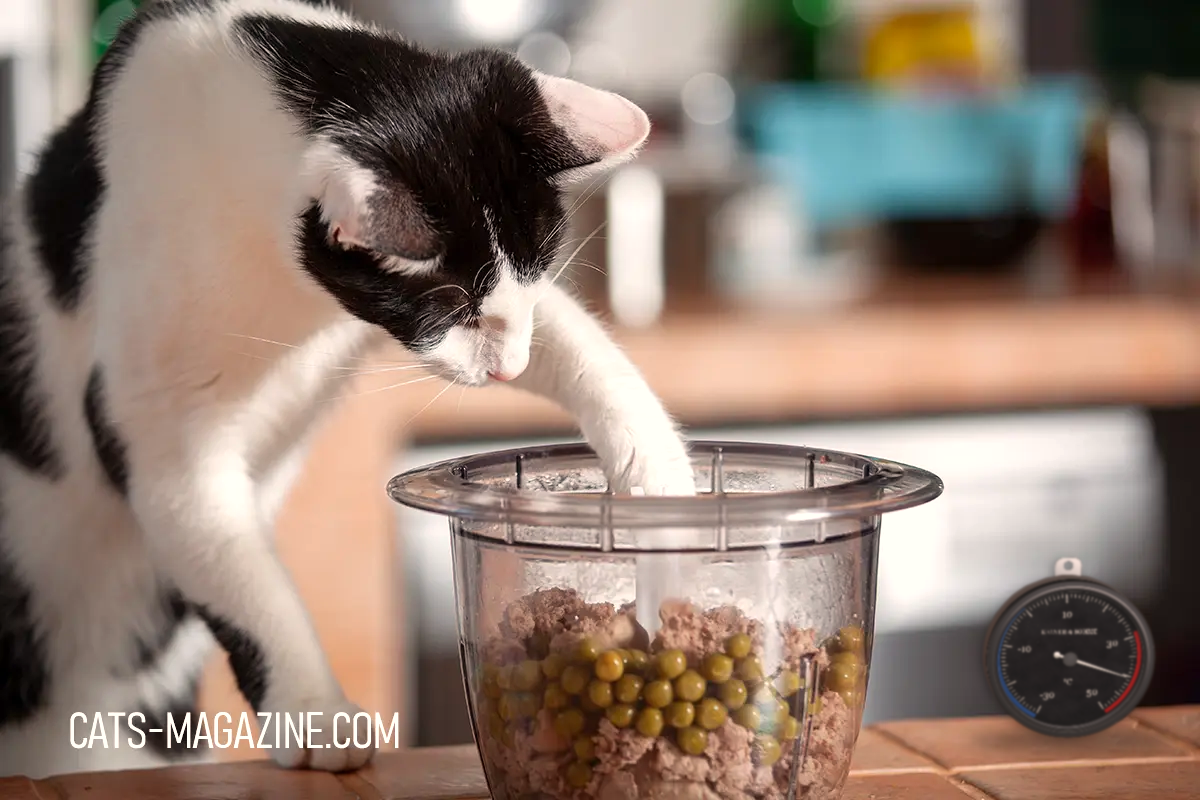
40 °C
